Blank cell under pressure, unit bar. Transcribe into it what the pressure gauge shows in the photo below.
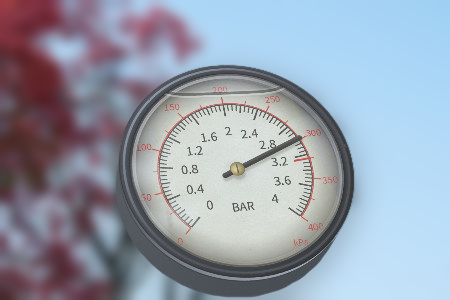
3 bar
